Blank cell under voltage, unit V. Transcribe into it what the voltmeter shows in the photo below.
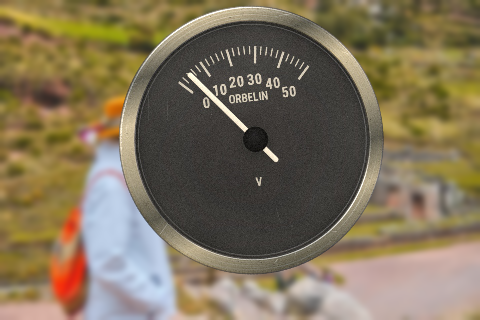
4 V
